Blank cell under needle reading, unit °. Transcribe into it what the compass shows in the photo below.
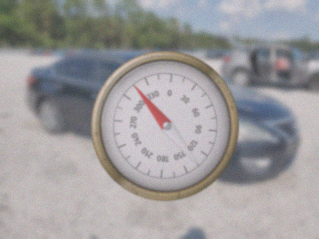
315 °
